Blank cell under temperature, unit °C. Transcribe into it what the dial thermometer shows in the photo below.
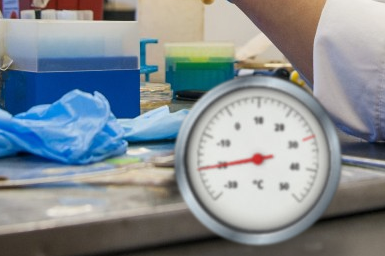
-20 °C
